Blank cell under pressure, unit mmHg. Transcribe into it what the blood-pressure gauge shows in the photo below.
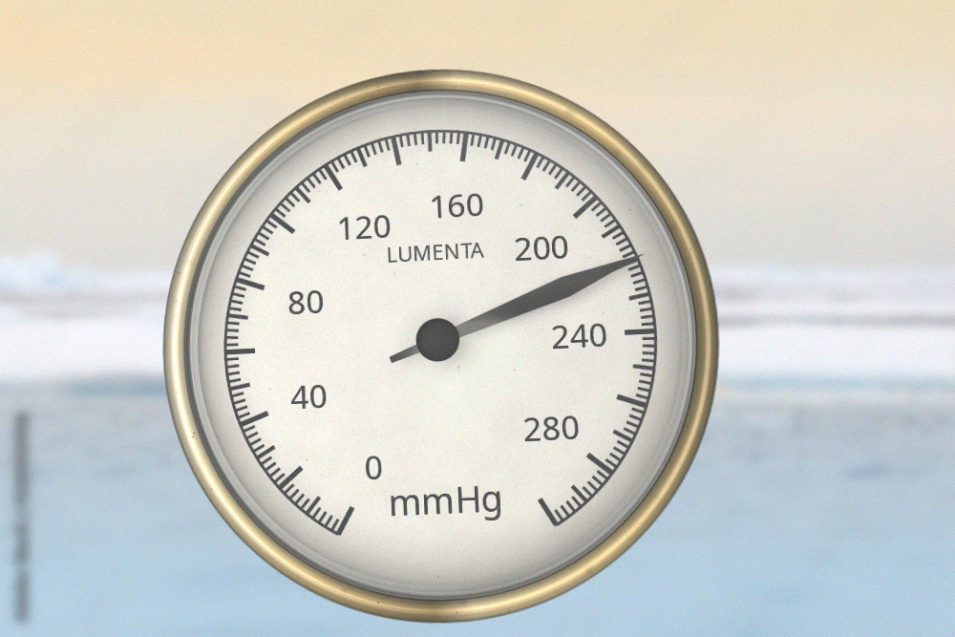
220 mmHg
